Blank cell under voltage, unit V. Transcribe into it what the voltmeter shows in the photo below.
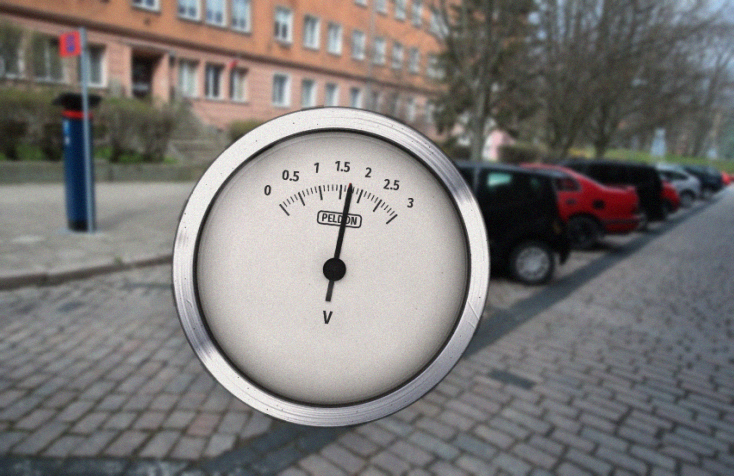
1.7 V
